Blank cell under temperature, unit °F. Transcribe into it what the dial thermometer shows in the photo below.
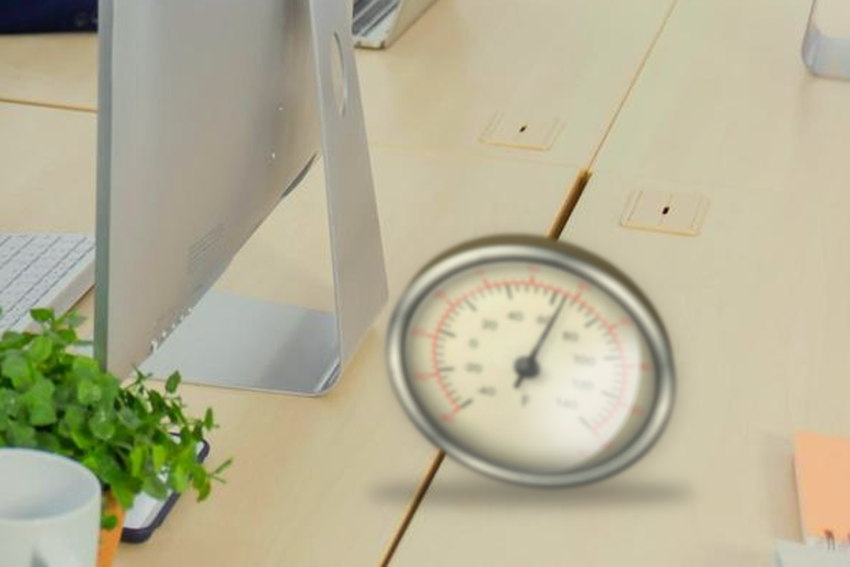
64 °F
